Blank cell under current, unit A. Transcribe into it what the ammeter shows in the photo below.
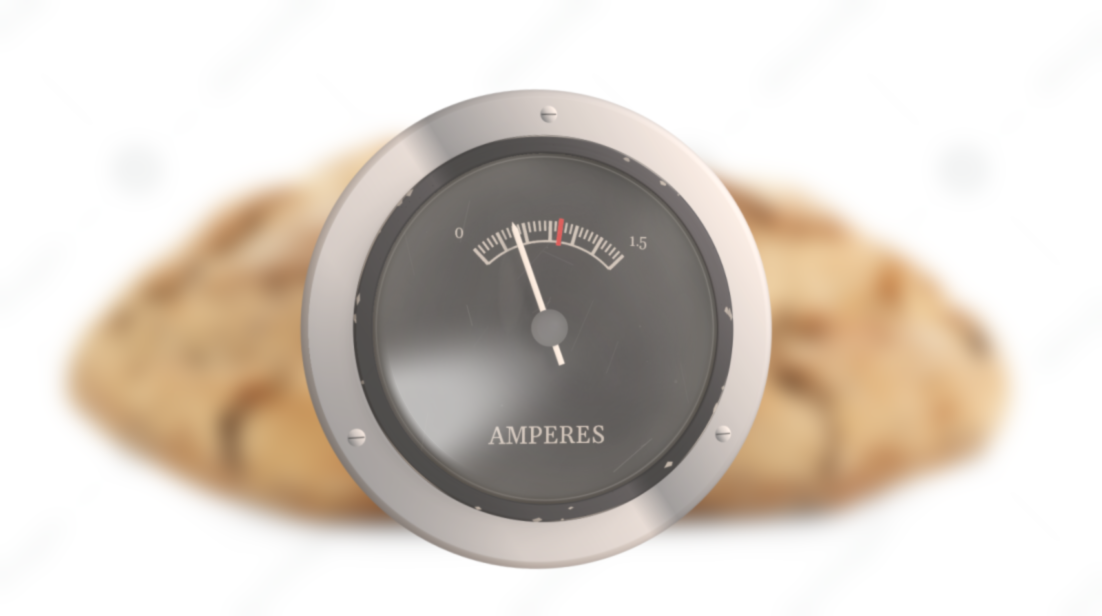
0.4 A
